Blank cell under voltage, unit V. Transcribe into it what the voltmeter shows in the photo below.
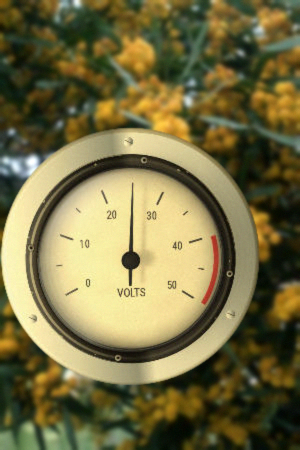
25 V
